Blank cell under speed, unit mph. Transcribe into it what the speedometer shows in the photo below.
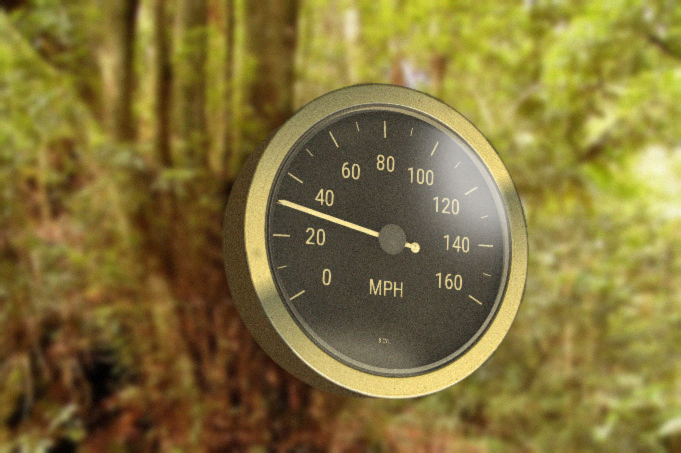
30 mph
